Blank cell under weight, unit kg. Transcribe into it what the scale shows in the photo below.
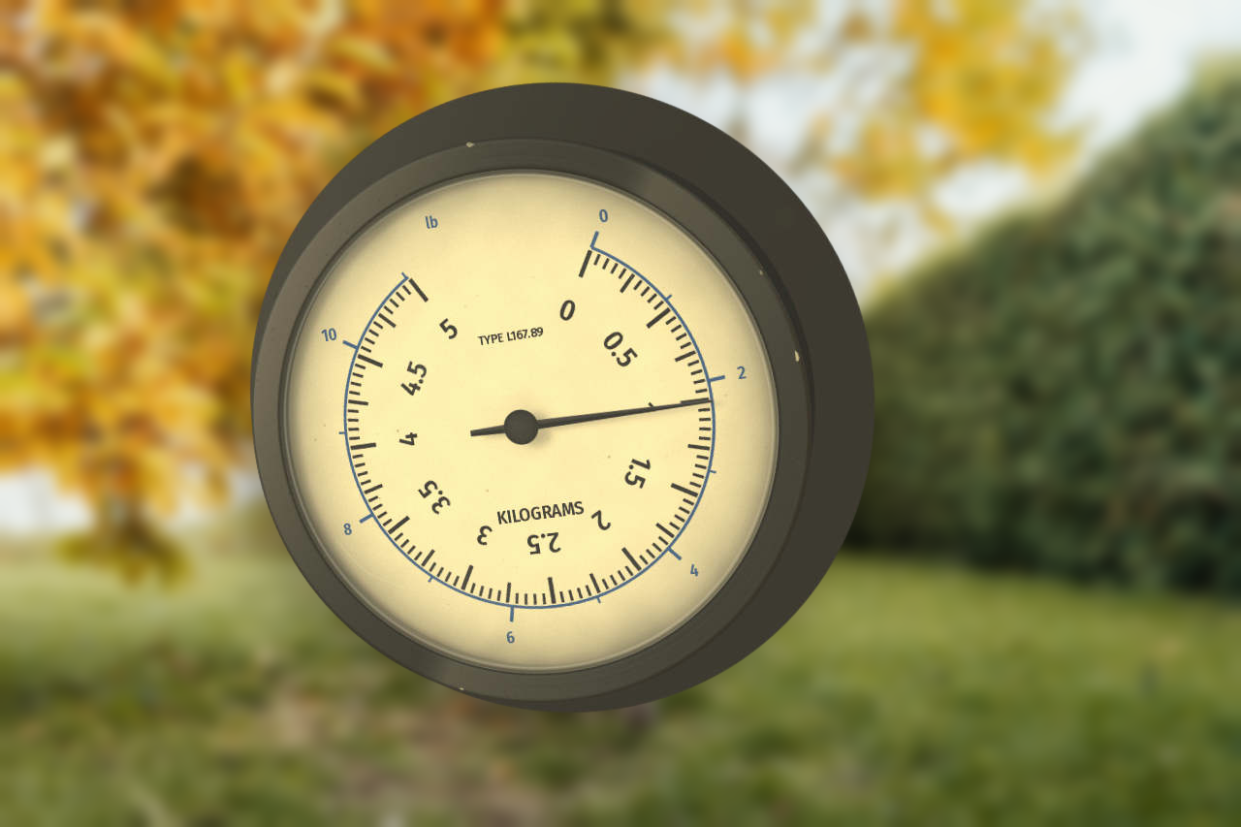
1 kg
